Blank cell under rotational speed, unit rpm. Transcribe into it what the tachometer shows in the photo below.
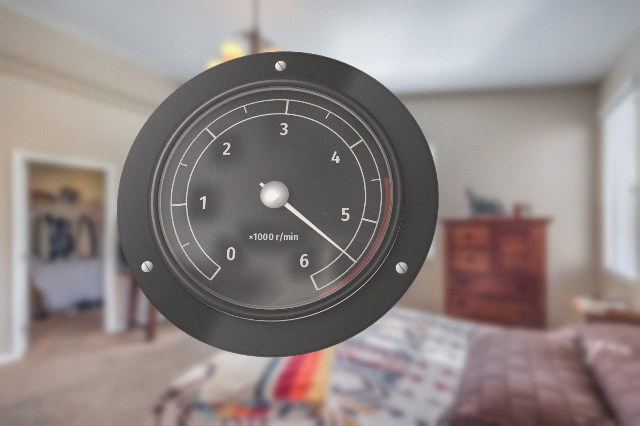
5500 rpm
